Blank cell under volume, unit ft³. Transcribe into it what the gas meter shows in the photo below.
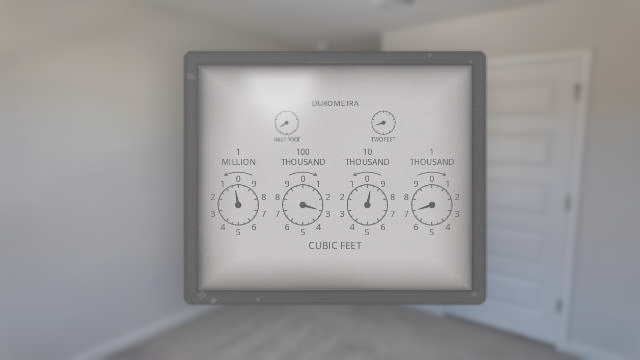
29700 ft³
